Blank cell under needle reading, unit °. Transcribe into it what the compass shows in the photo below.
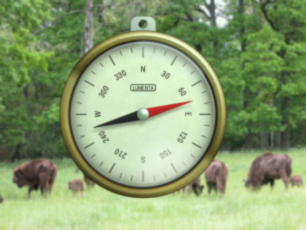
75 °
